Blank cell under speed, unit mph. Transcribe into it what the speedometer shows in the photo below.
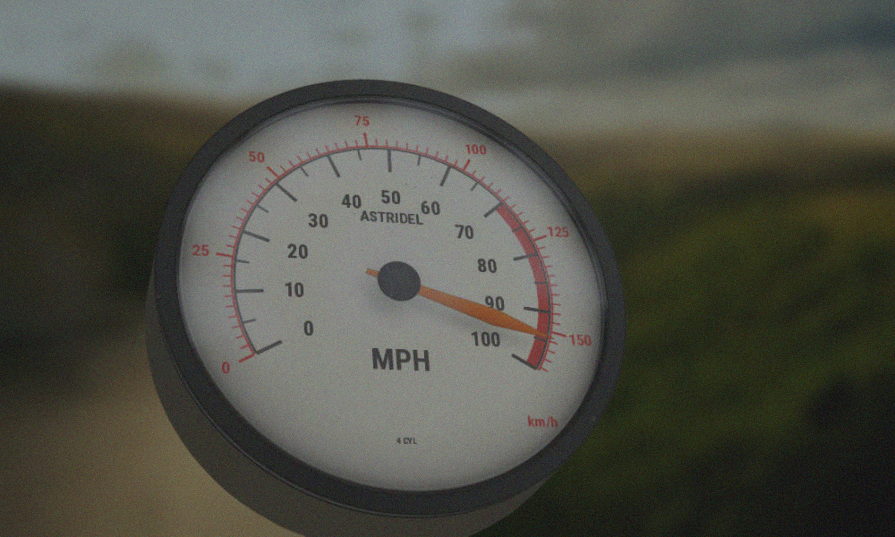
95 mph
